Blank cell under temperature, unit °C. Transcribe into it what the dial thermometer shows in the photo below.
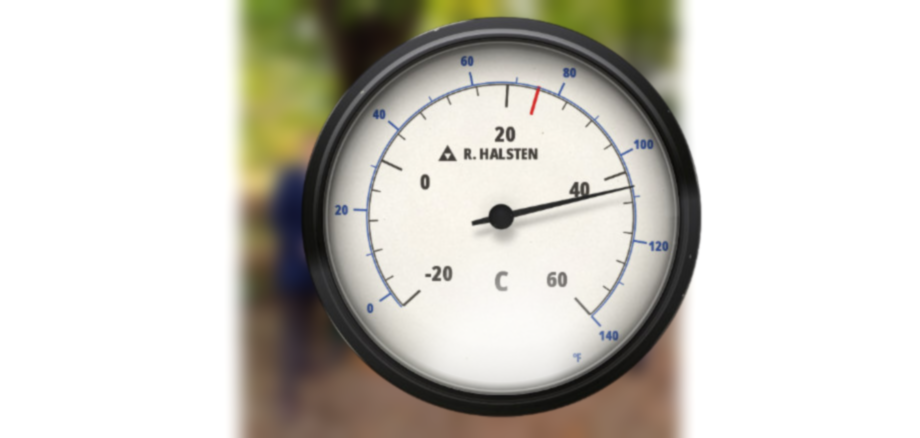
42 °C
